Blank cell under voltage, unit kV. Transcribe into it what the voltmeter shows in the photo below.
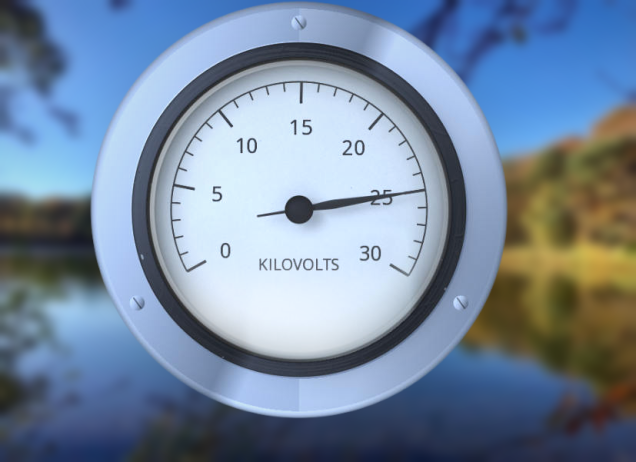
25 kV
